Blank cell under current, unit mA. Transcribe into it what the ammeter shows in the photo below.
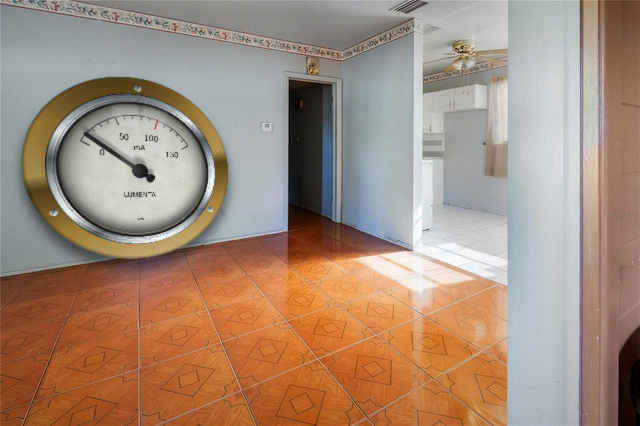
10 mA
